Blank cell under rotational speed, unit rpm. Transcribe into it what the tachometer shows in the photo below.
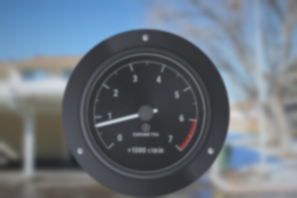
750 rpm
